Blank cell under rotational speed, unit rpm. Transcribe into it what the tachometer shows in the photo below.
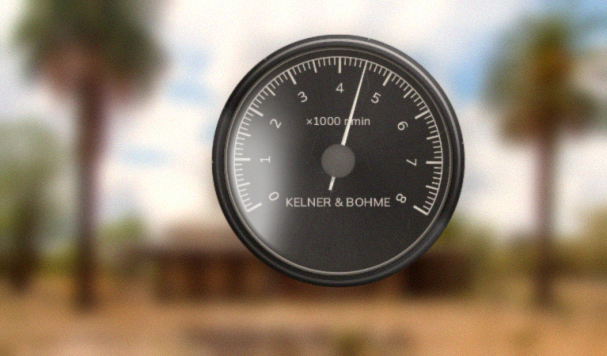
4500 rpm
